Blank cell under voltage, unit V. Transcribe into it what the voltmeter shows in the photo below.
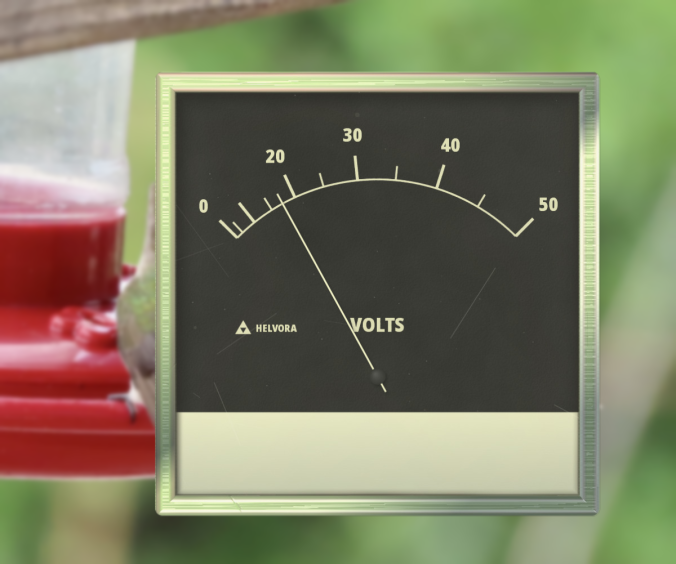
17.5 V
